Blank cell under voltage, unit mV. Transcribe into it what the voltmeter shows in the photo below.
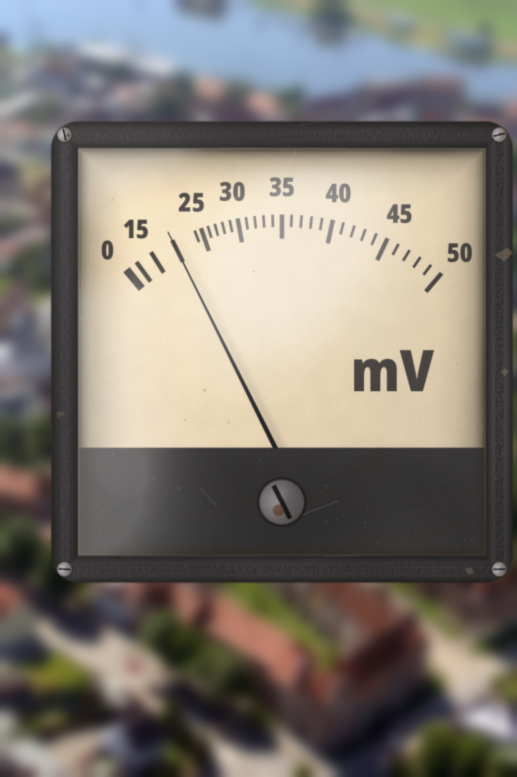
20 mV
